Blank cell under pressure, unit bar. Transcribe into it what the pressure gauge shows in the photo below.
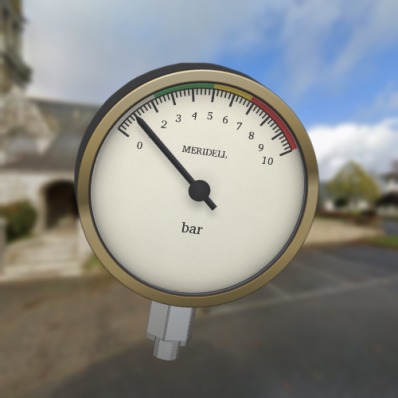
1 bar
